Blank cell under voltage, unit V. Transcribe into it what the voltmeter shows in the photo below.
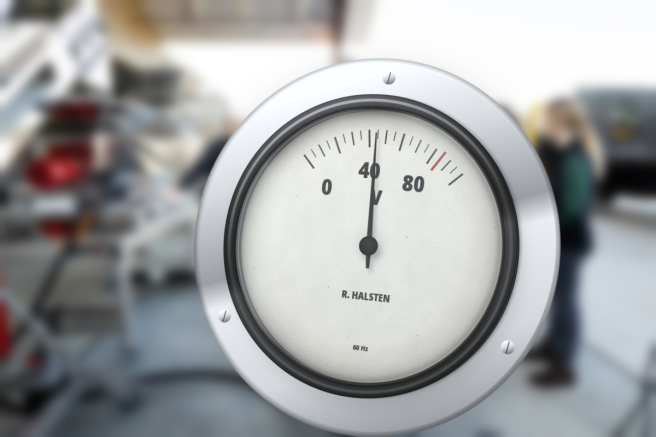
45 V
